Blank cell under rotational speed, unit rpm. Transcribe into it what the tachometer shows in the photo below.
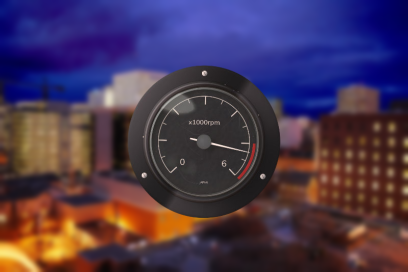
5250 rpm
